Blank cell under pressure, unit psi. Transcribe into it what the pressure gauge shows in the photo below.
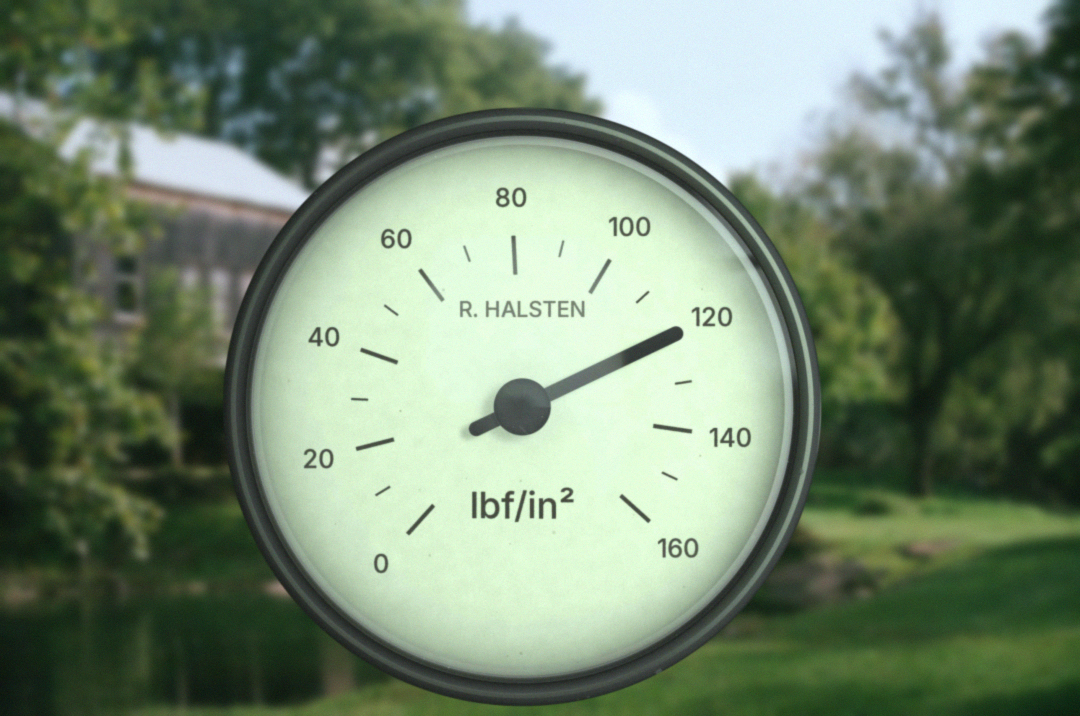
120 psi
